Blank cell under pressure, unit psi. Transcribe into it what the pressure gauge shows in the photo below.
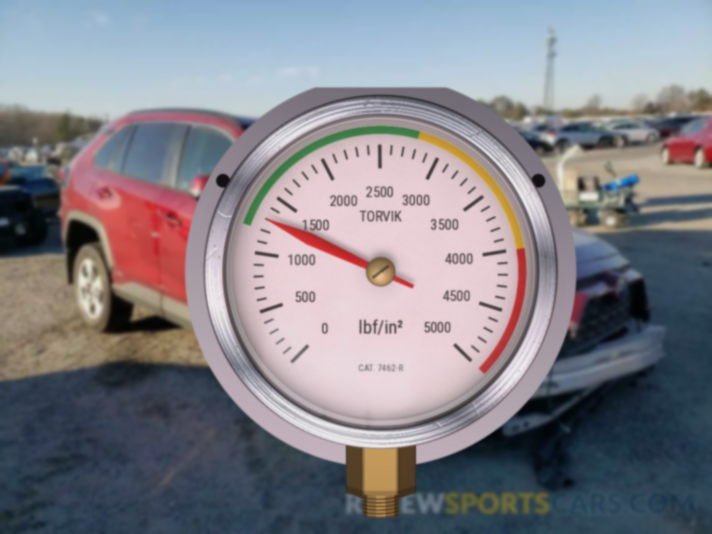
1300 psi
